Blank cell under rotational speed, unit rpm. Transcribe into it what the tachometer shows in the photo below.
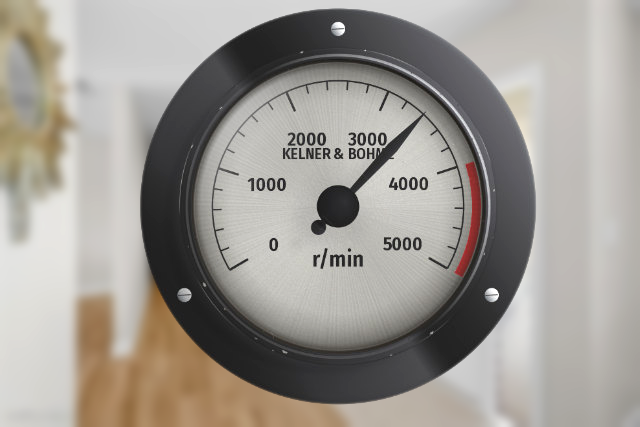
3400 rpm
